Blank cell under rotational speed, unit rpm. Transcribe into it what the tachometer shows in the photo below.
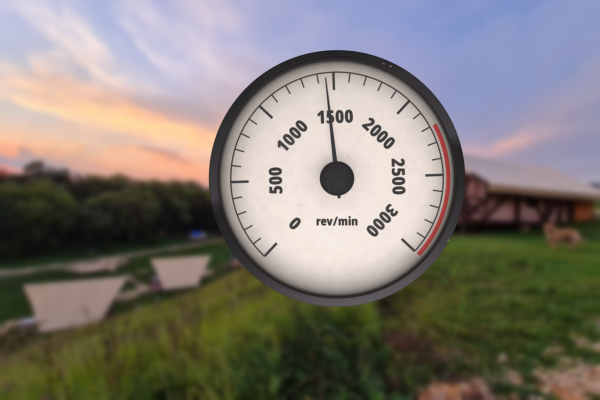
1450 rpm
